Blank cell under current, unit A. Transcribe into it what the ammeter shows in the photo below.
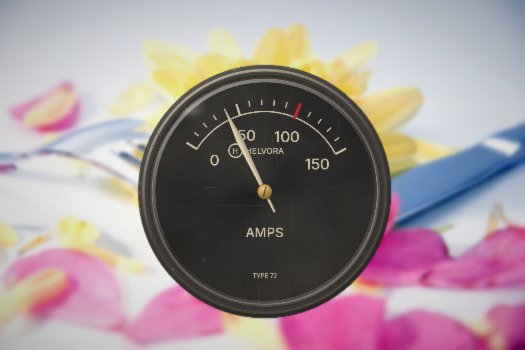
40 A
